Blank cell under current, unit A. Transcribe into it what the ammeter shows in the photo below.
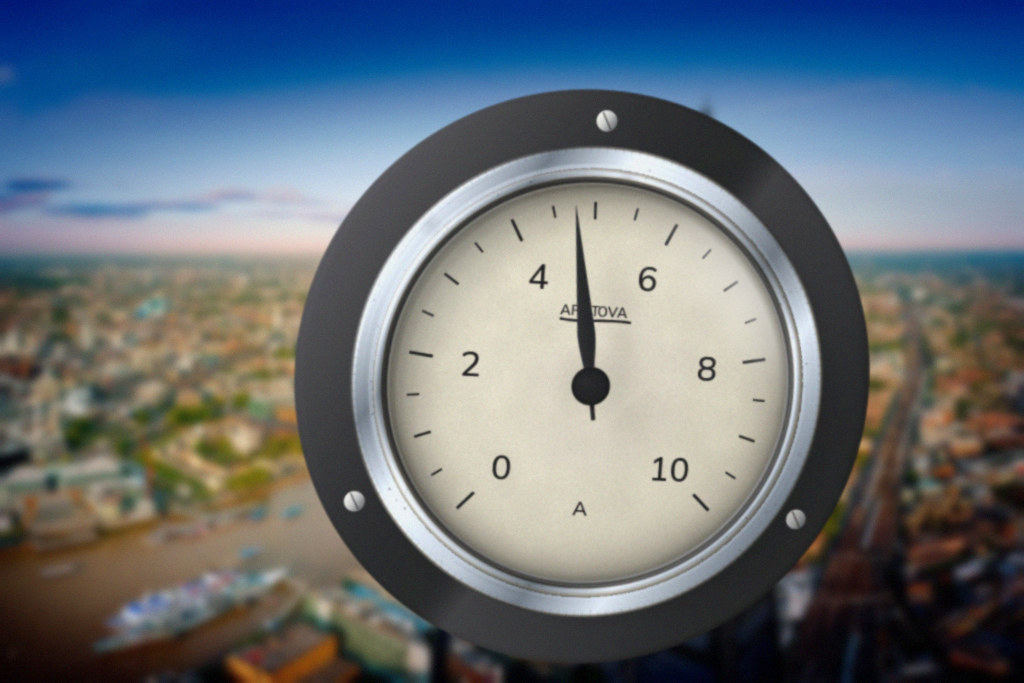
4.75 A
